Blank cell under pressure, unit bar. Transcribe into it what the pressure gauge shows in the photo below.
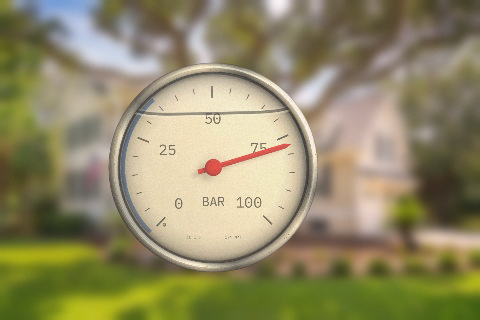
77.5 bar
